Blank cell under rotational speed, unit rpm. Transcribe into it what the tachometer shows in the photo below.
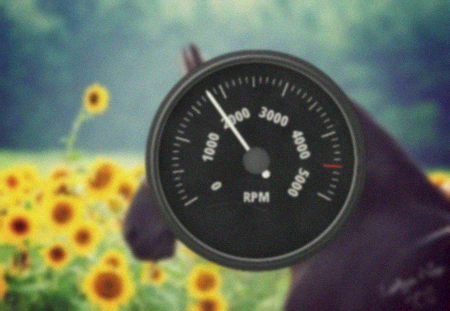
1800 rpm
